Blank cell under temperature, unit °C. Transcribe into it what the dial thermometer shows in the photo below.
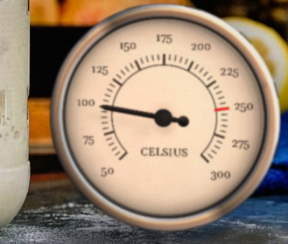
100 °C
